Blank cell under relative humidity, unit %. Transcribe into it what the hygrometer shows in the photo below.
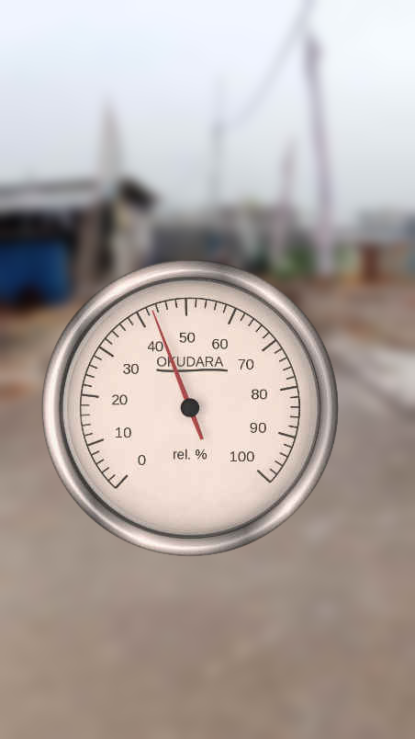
43 %
